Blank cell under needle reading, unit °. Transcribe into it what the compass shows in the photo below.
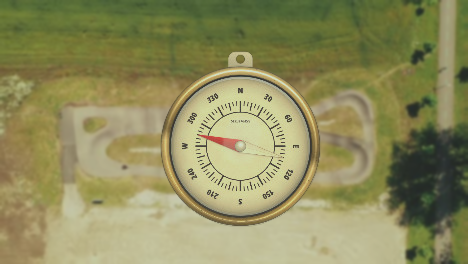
285 °
